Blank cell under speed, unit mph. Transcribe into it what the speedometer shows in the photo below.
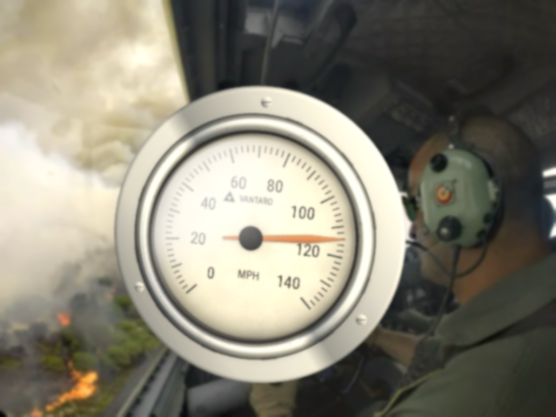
114 mph
